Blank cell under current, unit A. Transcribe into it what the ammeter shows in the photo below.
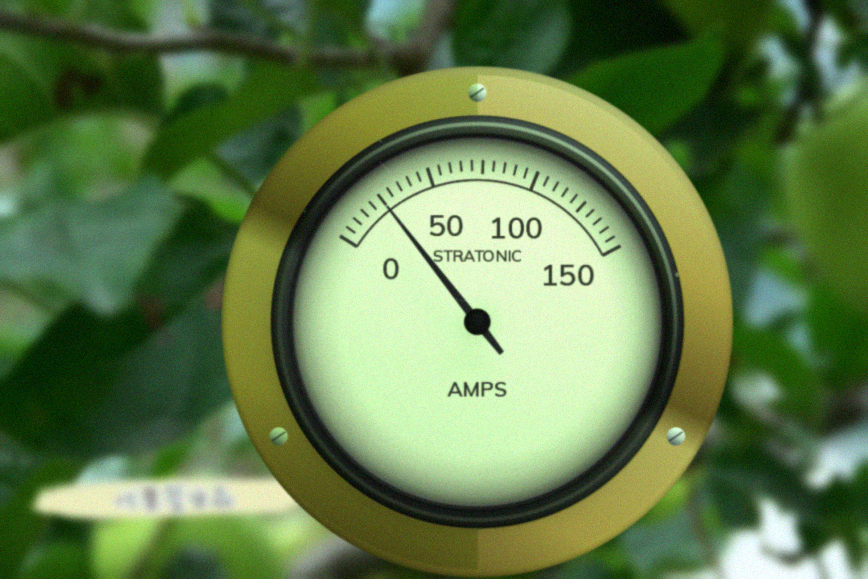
25 A
